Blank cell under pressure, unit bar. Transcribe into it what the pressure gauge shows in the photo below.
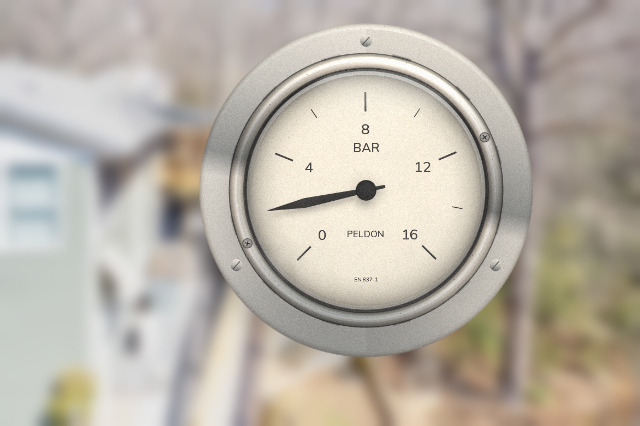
2 bar
